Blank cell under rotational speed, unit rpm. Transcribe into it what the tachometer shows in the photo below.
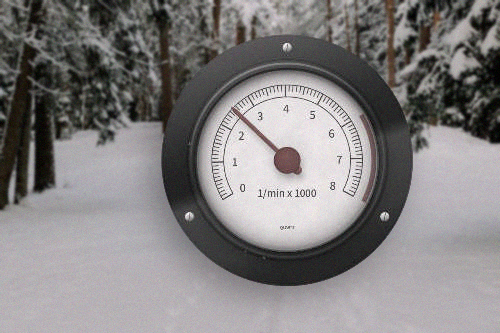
2500 rpm
